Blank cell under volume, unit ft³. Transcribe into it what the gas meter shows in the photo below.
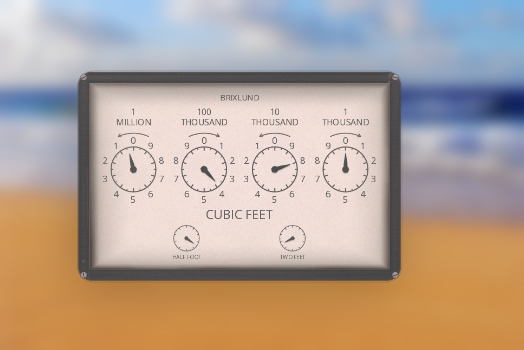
38000 ft³
